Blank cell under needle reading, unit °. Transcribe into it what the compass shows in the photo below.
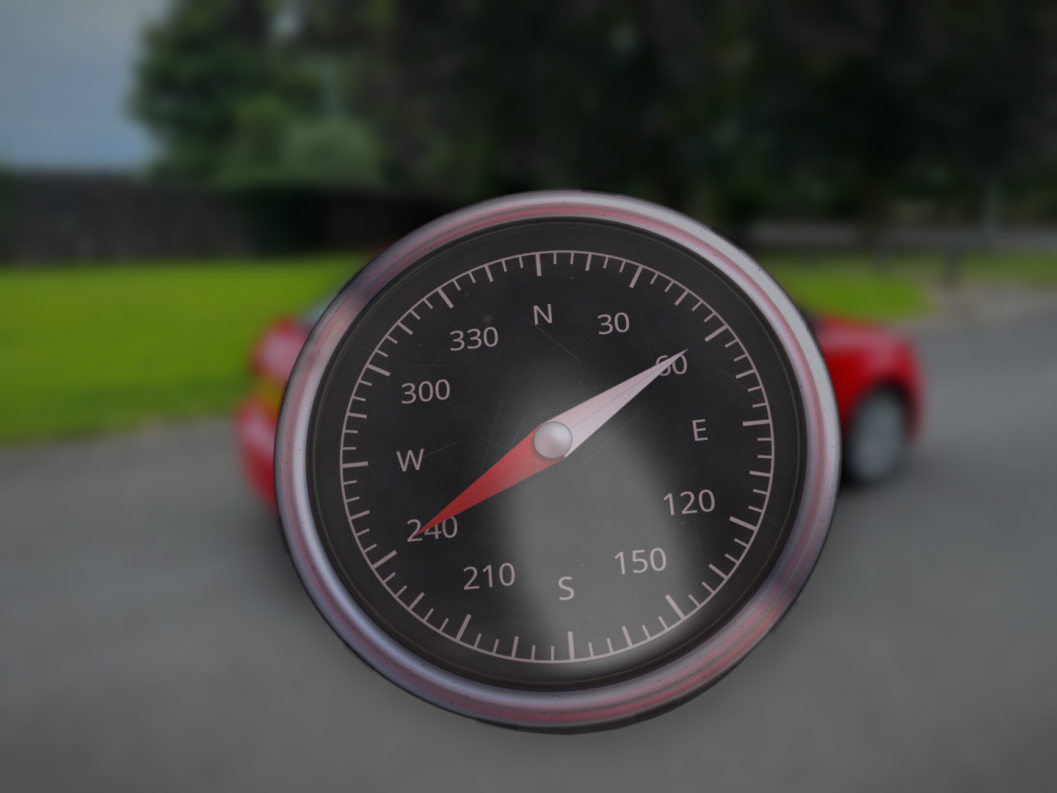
240 °
